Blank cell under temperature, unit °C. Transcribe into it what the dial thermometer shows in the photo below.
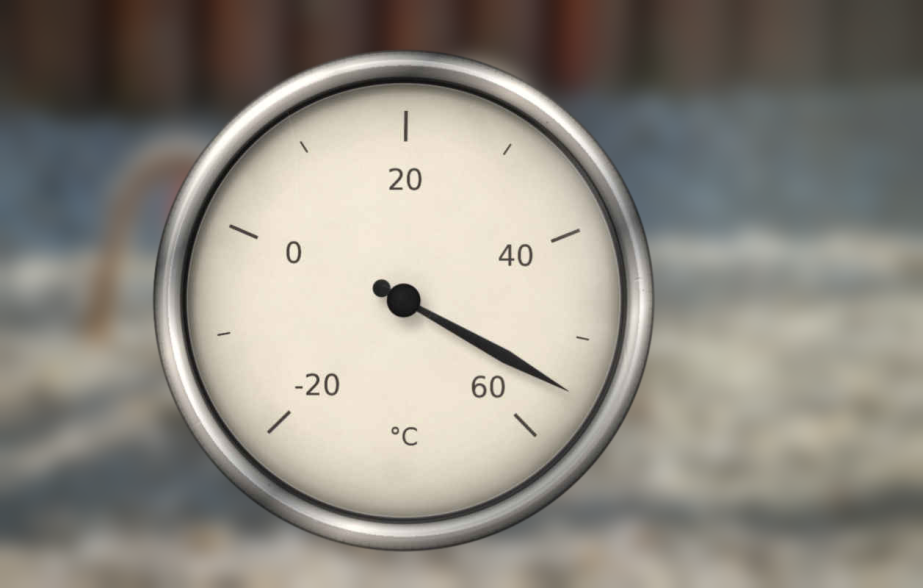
55 °C
